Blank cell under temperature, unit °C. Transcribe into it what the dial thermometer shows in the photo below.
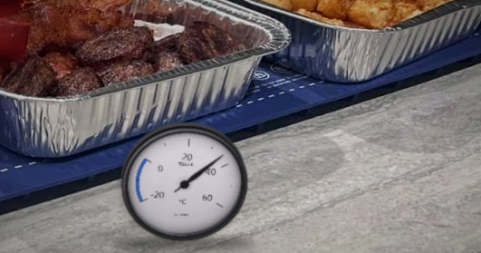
35 °C
